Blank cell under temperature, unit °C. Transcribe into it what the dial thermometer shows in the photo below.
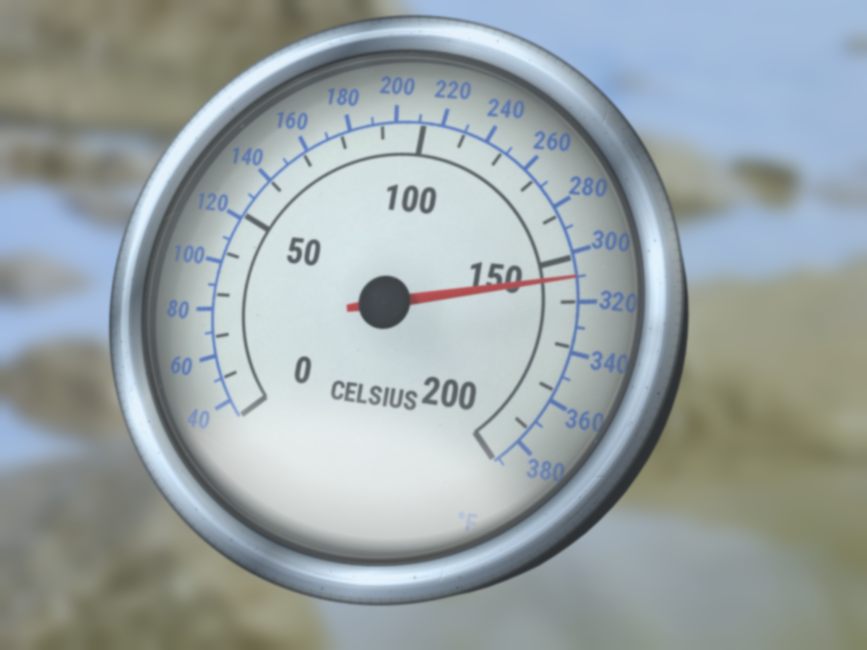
155 °C
